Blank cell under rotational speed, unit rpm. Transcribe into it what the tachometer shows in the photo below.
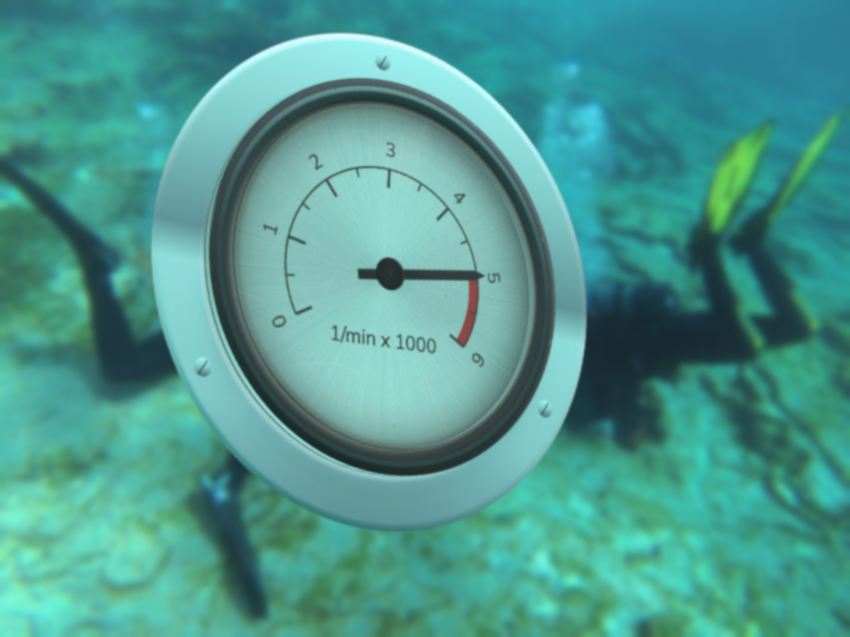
5000 rpm
